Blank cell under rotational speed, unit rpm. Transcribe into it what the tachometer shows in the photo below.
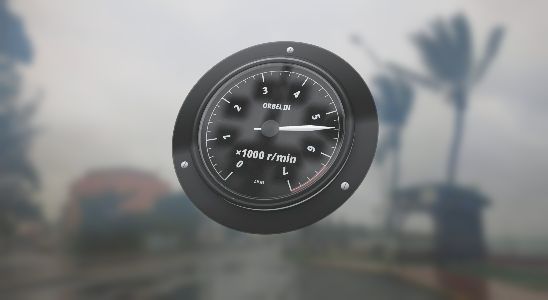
5400 rpm
